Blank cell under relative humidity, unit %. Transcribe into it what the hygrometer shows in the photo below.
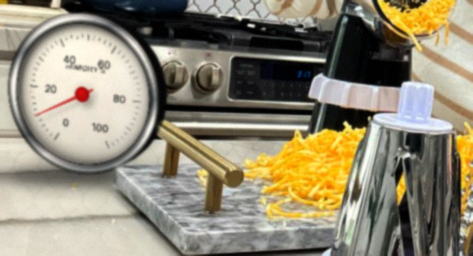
10 %
